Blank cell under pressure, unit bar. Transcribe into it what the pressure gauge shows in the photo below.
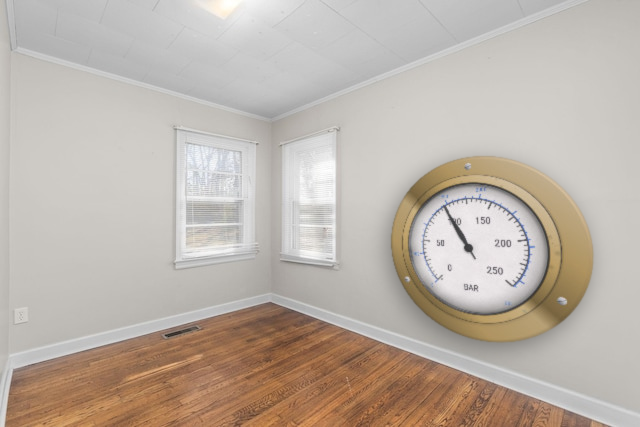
100 bar
